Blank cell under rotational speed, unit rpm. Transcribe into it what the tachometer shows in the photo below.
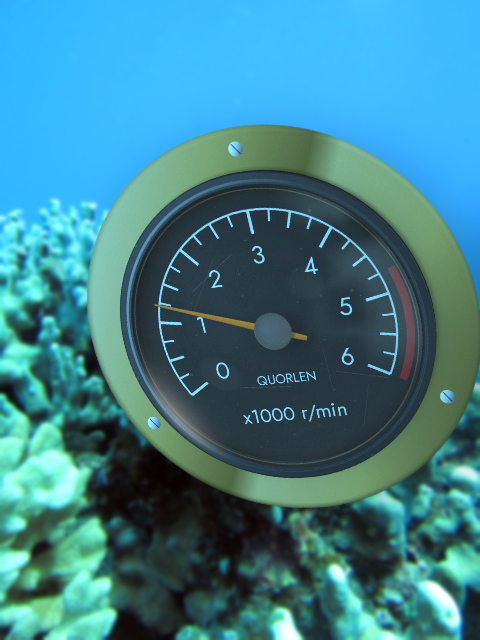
1250 rpm
